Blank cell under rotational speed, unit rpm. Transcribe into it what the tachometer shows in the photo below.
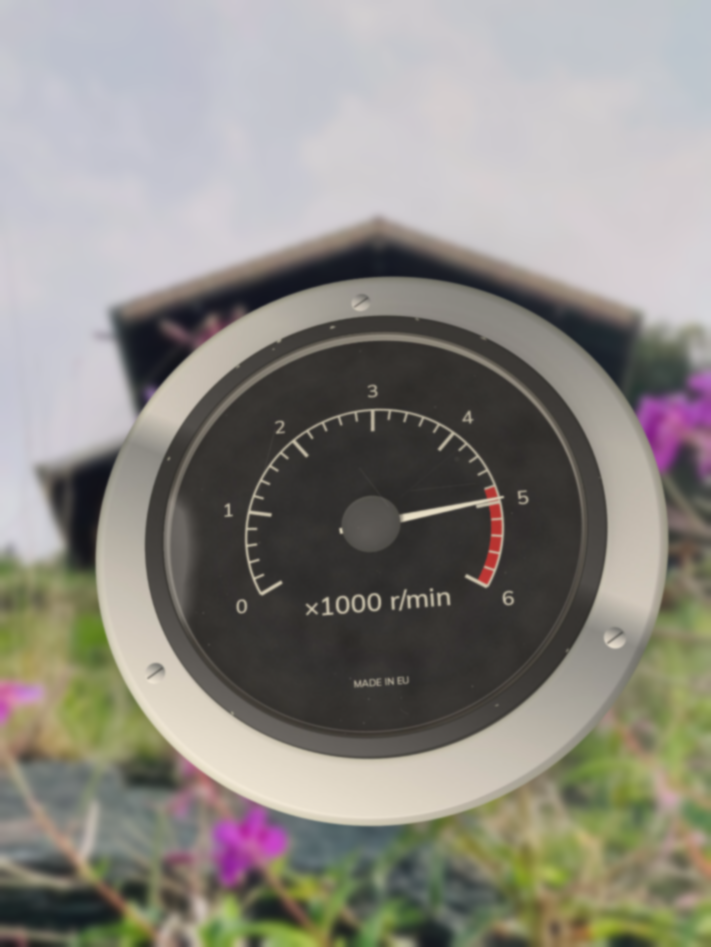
5000 rpm
